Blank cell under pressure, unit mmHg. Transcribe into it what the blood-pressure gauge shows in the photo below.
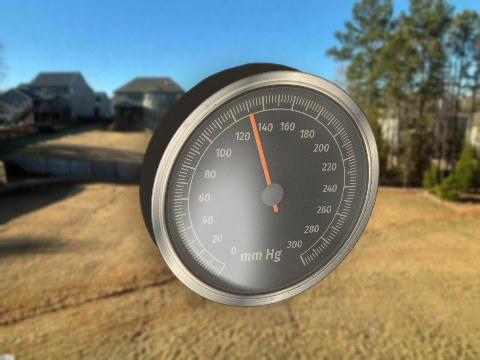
130 mmHg
